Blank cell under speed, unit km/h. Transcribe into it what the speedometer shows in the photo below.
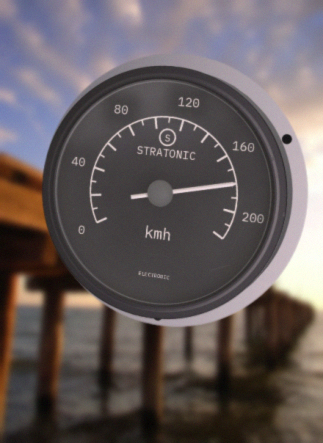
180 km/h
